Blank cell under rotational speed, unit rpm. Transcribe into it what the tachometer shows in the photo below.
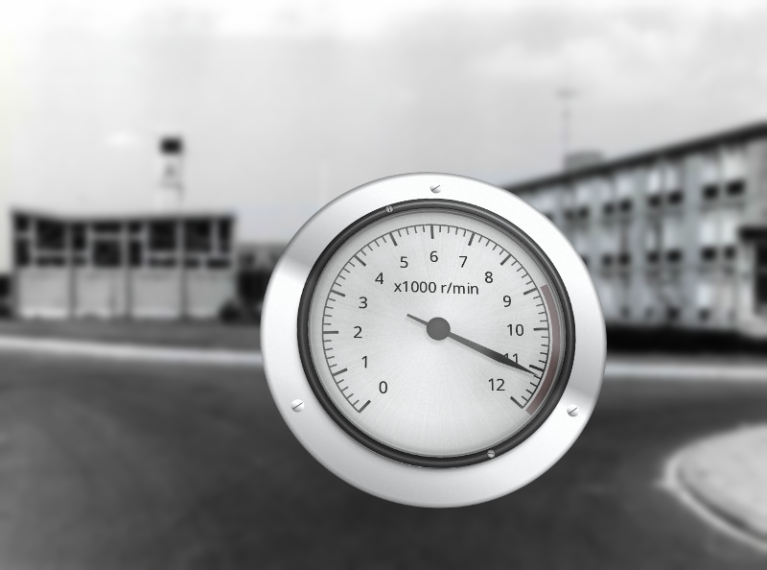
11200 rpm
